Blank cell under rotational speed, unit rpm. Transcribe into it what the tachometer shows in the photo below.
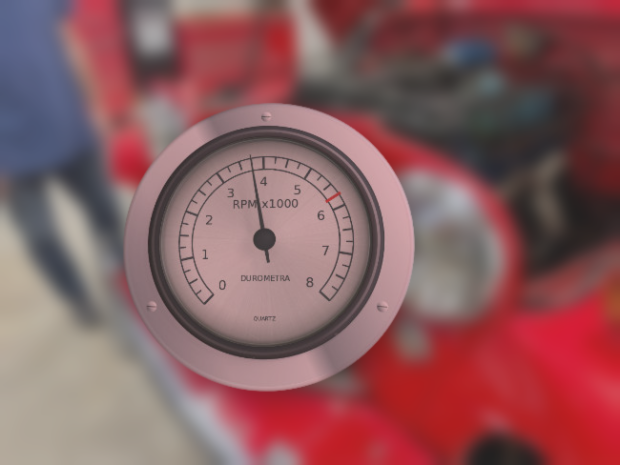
3750 rpm
